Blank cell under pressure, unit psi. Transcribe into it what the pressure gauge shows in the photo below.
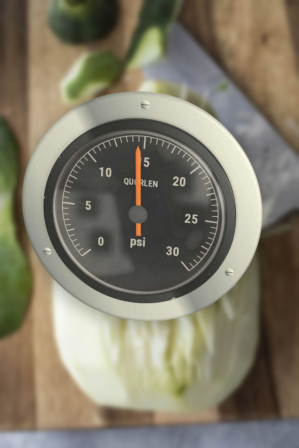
14.5 psi
